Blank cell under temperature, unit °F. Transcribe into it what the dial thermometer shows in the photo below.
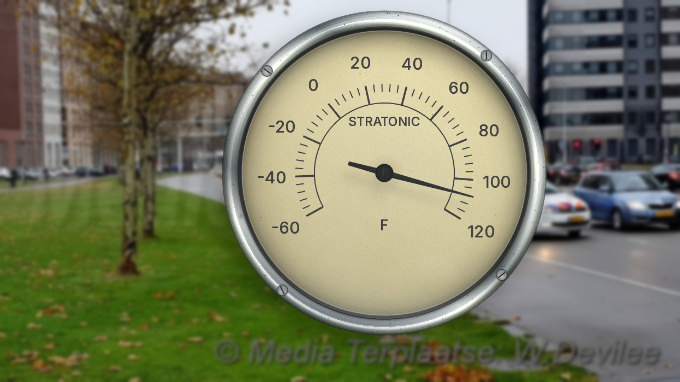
108 °F
